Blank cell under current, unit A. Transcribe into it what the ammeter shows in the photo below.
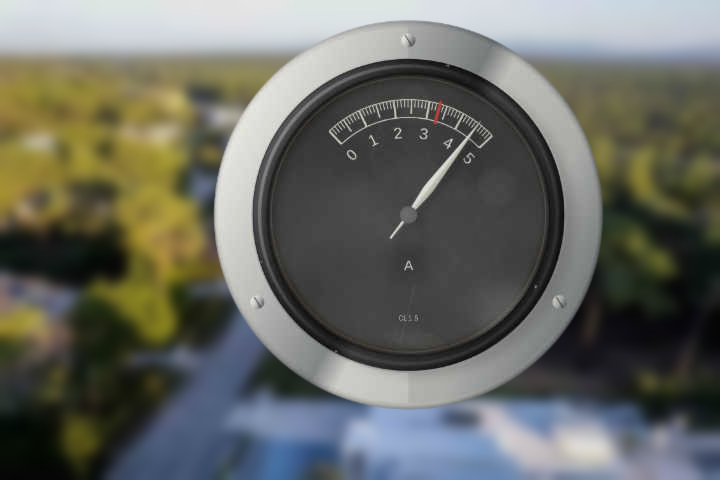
4.5 A
